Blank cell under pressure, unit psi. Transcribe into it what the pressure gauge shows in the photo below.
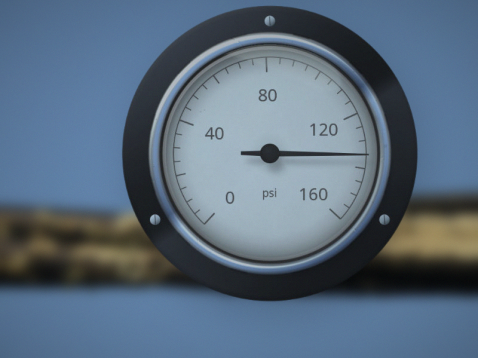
135 psi
